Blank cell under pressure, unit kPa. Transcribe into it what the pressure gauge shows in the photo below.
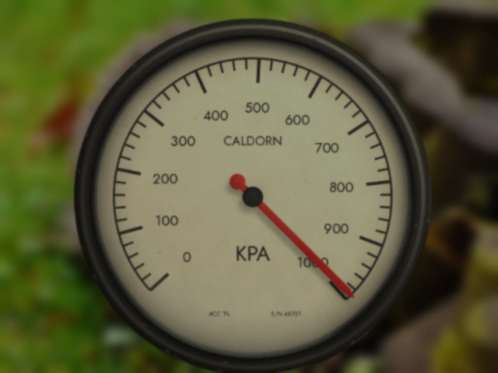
990 kPa
